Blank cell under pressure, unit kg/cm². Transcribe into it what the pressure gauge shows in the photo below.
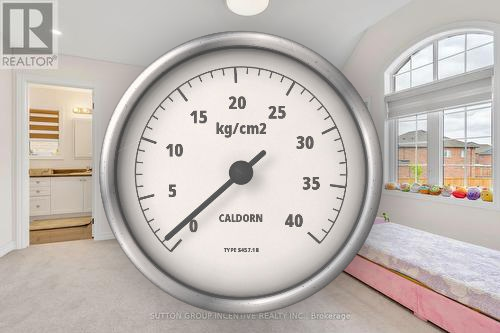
1 kg/cm²
